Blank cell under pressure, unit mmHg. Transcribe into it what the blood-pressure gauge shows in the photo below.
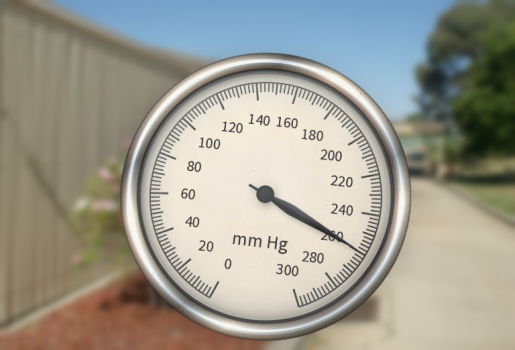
260 mmHg
